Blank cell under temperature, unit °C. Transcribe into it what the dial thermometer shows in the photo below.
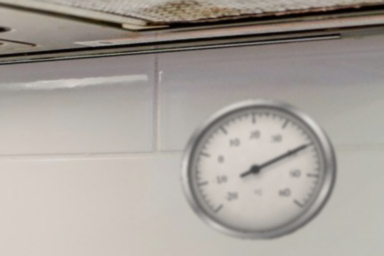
40 °C
